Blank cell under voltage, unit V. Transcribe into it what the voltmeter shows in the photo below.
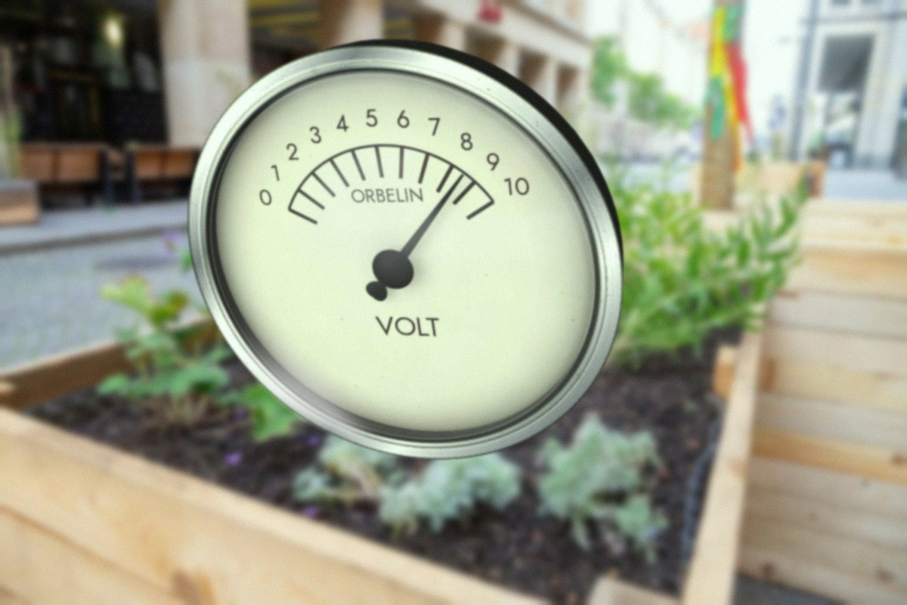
8.5 V
